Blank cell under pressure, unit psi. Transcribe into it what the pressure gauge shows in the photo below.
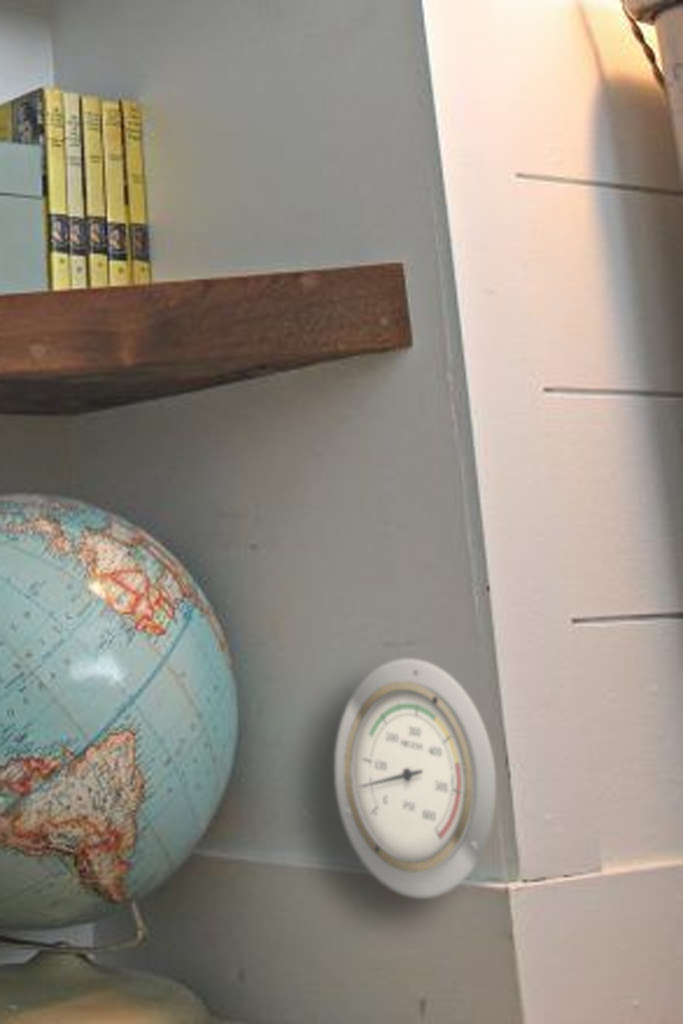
50 psi
